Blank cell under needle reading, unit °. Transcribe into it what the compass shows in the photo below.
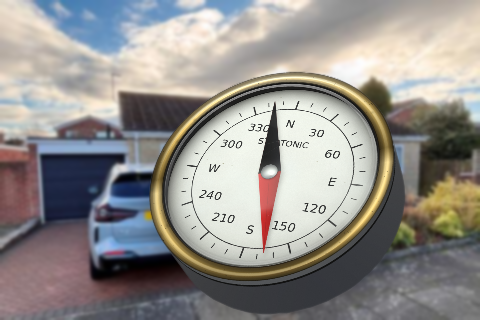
165 °
